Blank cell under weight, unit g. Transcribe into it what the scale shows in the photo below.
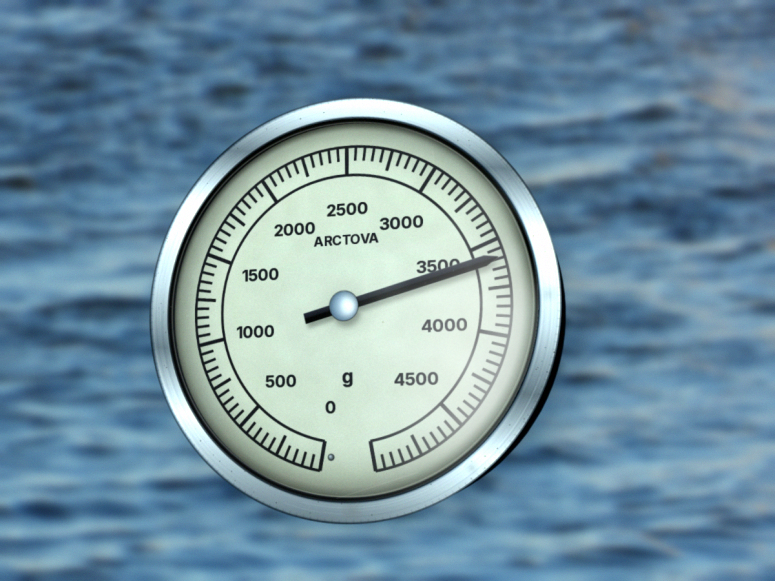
3600 g
